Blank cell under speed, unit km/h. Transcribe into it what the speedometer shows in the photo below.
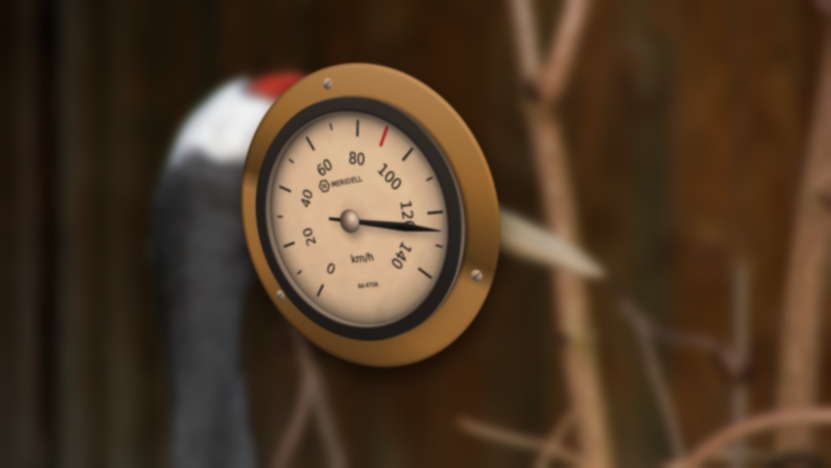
125 km/h
